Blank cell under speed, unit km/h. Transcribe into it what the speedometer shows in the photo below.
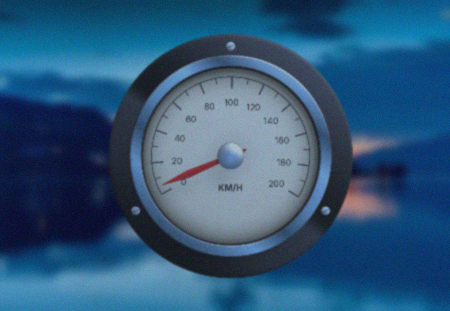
5 km/h
